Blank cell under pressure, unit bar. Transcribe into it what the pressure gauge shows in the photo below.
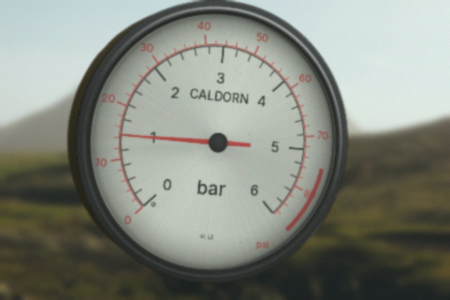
1 bar
